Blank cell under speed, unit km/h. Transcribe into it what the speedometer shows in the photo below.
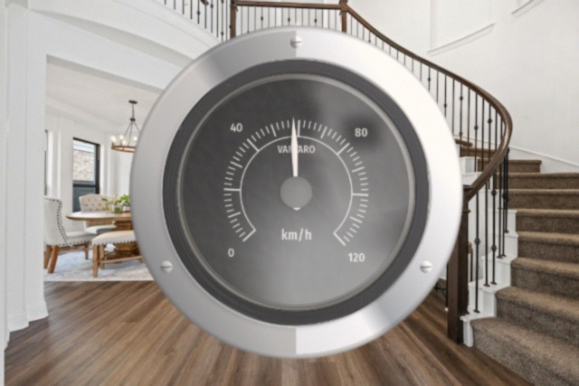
58 km/h
